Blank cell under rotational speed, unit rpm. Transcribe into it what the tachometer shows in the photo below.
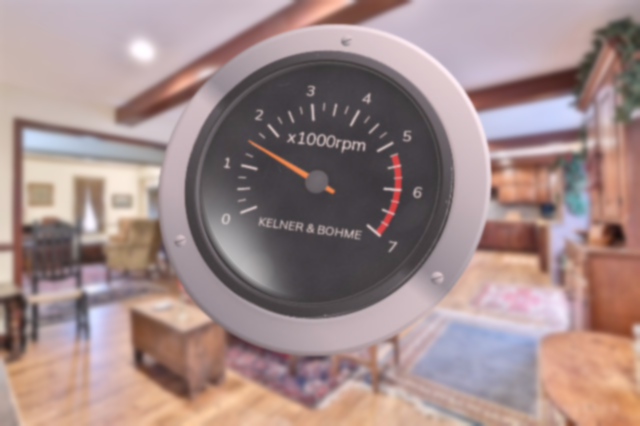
1500 rpm
